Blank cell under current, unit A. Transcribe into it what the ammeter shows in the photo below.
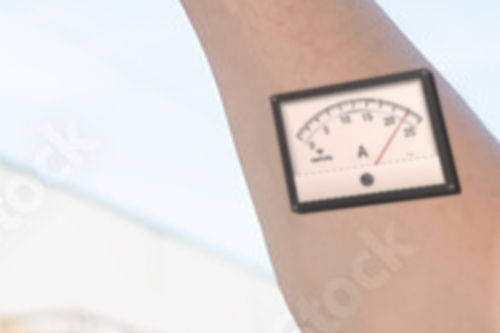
22.5 A
